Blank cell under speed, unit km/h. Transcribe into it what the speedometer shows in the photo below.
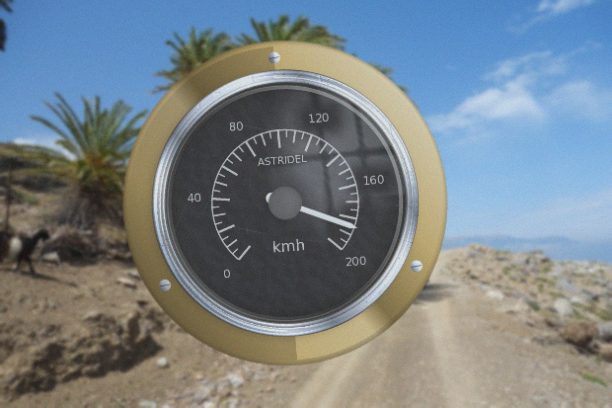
185 km/h
